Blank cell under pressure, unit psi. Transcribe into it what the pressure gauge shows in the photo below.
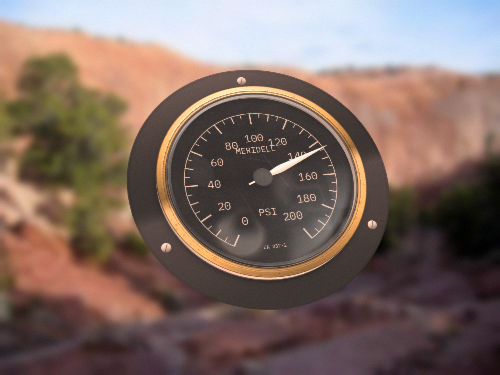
145 psi
